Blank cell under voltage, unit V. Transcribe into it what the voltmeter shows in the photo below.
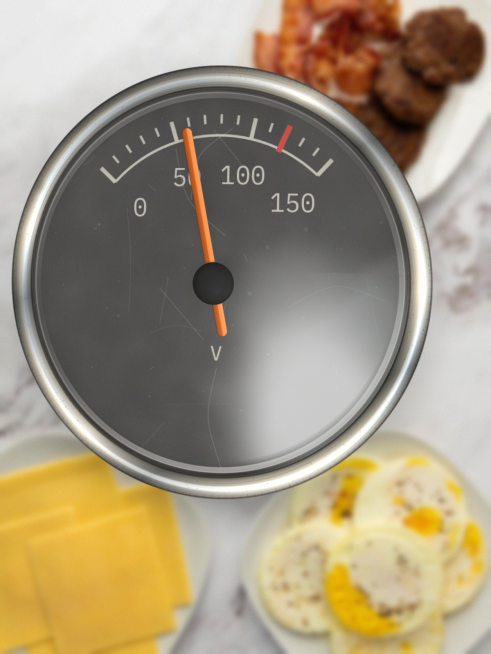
60 V
